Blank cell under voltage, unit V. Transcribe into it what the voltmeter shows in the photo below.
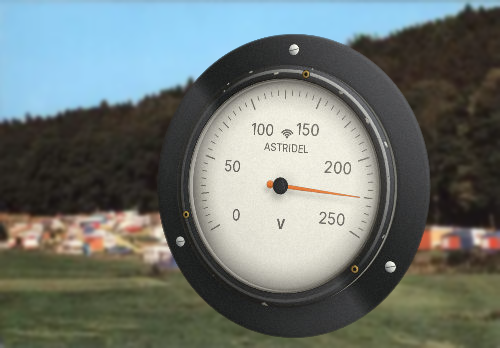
225 V
